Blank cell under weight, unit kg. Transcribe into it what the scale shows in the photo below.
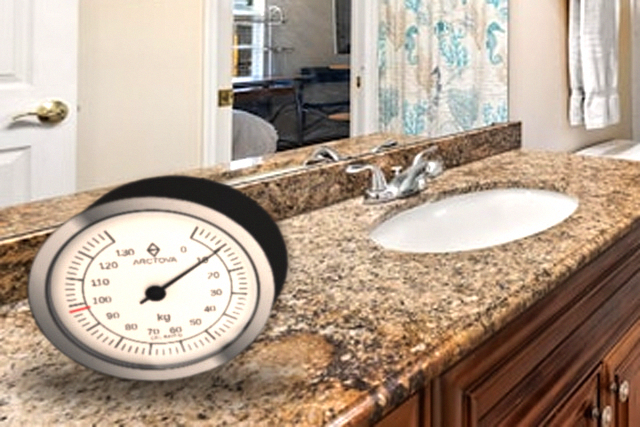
10 kg
